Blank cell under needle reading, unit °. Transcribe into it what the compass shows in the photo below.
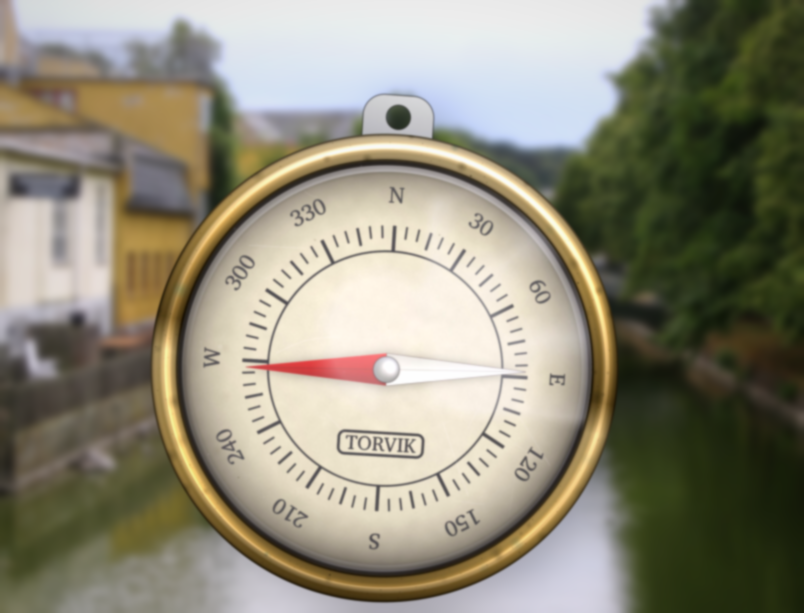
267.5 °
